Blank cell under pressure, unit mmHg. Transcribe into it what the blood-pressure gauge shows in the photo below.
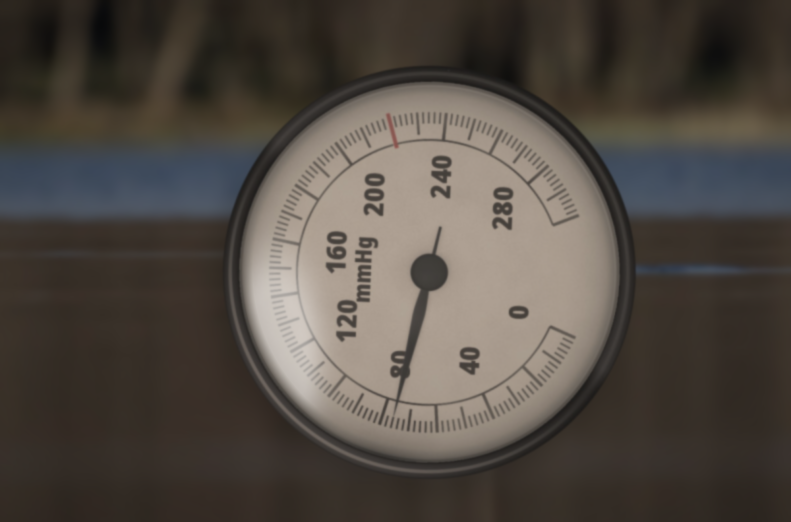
76 mmHg
